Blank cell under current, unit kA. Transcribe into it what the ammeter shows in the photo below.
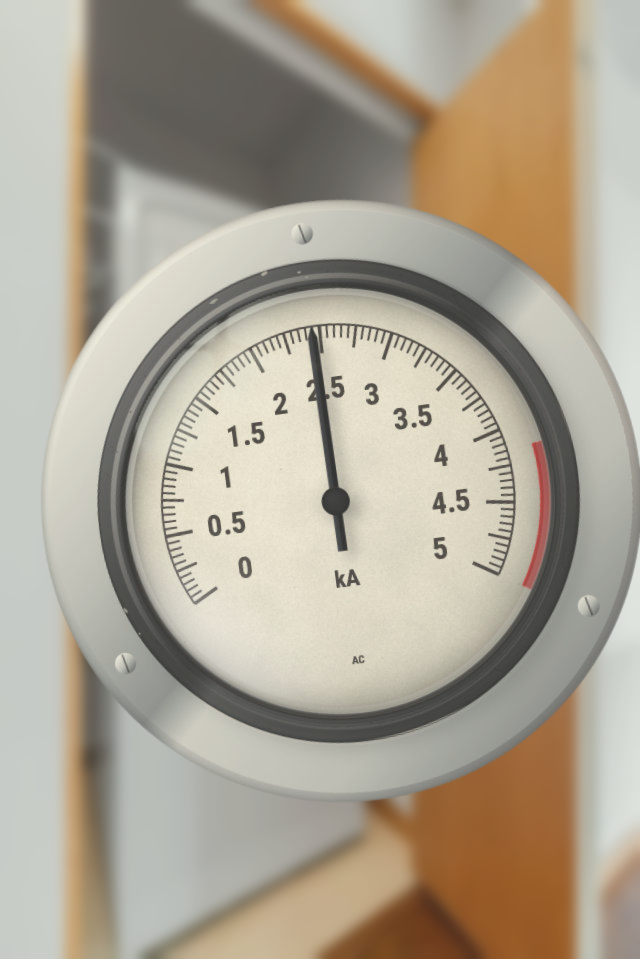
2.45 kA
